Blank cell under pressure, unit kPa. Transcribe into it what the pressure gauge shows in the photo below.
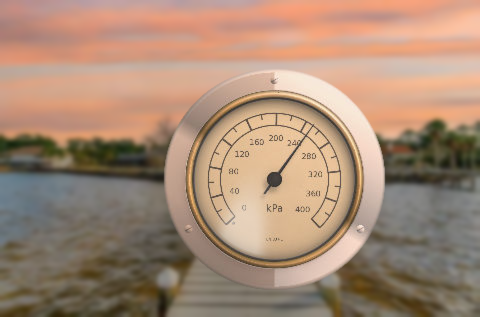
250 kPa
